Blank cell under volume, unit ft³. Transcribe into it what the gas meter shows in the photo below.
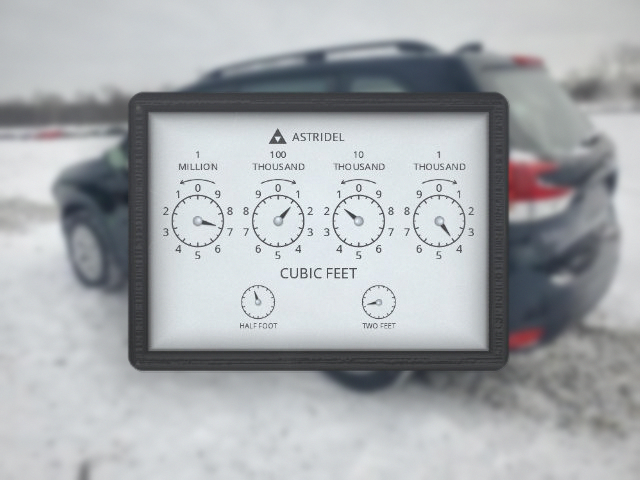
711400 ft³
